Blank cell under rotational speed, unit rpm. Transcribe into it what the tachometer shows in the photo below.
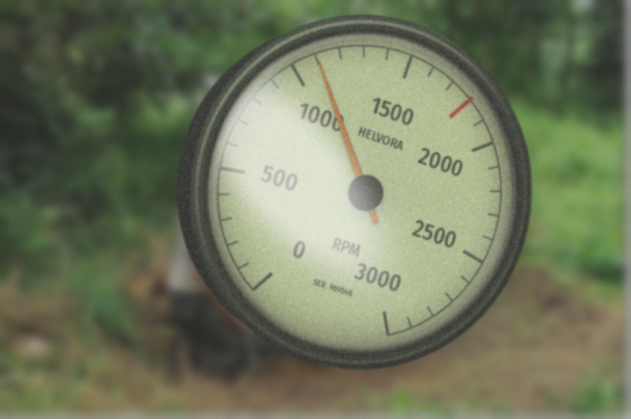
1100 rpm
